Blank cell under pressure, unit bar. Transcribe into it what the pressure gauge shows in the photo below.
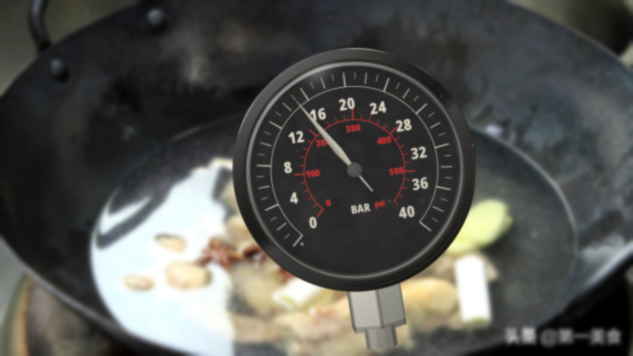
15 bar
